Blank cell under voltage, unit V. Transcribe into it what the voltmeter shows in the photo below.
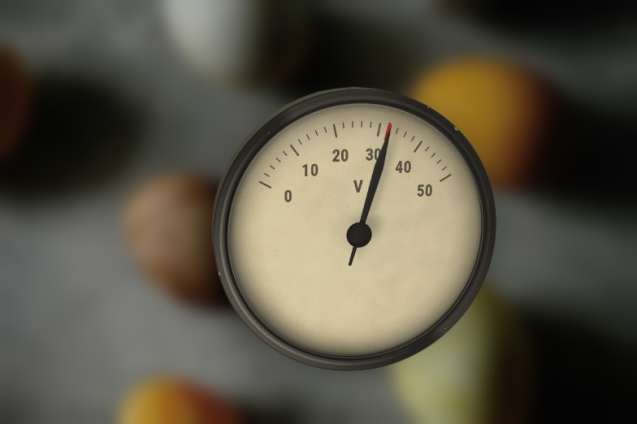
32 V
